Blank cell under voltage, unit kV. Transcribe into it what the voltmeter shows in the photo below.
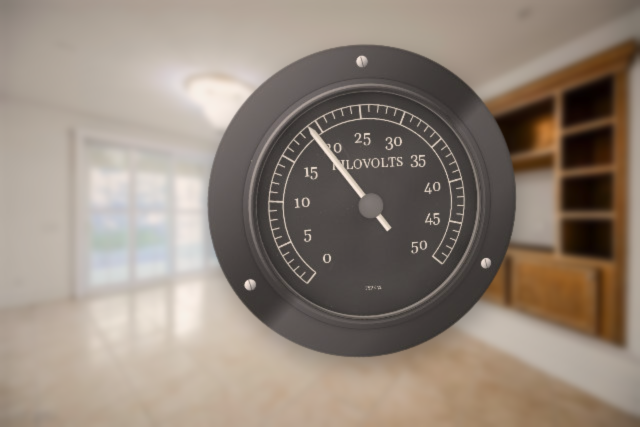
19 kV
